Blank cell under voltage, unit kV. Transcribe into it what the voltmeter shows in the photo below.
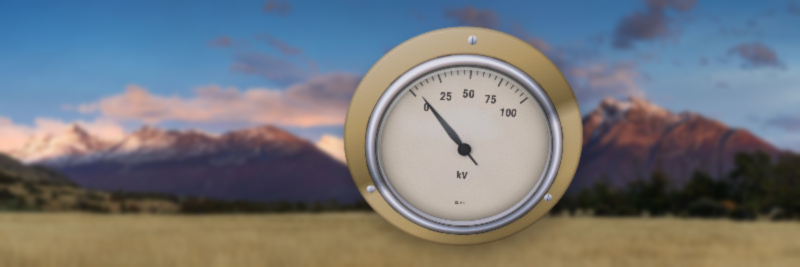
5 kV
